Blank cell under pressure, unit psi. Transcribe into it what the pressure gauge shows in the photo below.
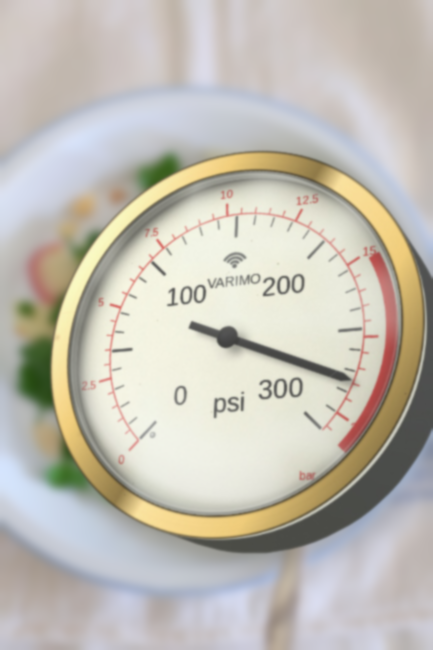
275 psi
